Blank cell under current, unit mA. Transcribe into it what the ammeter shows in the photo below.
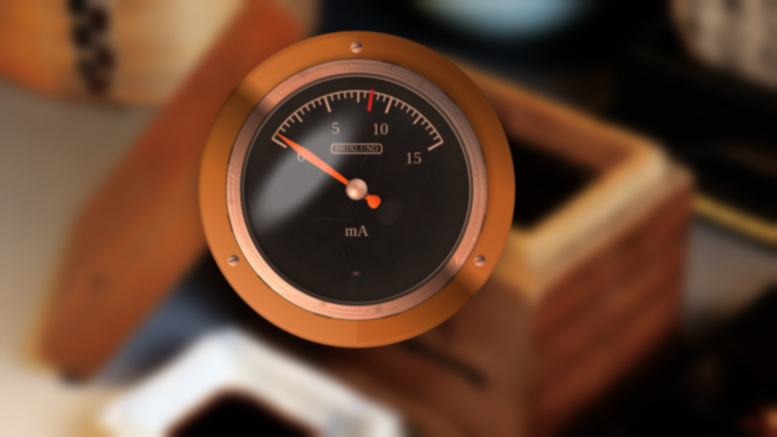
0.5 mA
